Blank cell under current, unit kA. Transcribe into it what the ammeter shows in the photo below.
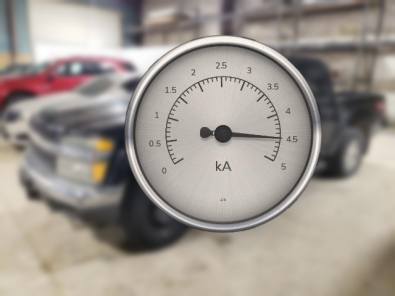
4.5 kA
